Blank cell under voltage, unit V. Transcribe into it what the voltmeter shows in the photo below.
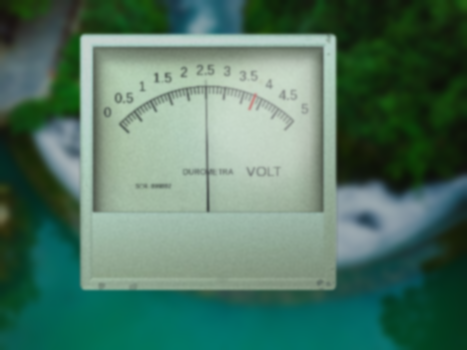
2.5 V
